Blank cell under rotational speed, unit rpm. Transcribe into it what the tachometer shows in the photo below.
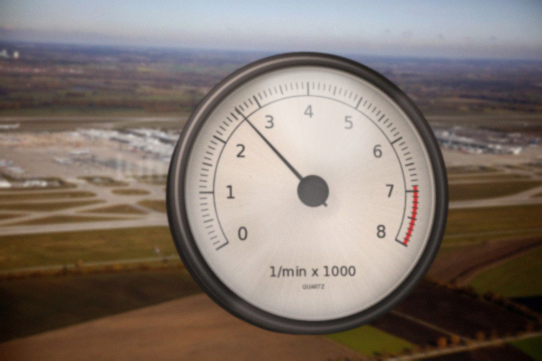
2600 rpm
